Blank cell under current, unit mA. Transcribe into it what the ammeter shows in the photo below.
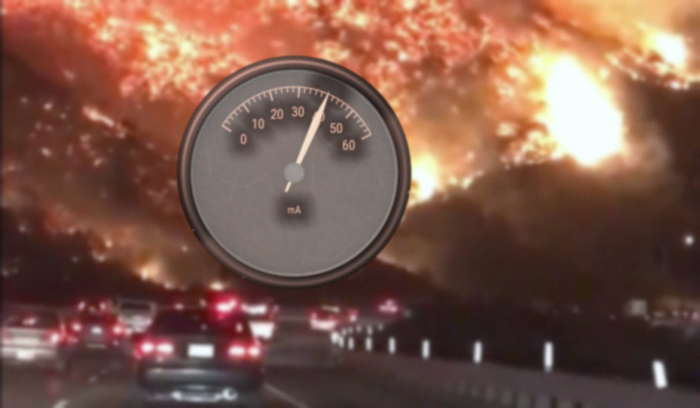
40 mA
